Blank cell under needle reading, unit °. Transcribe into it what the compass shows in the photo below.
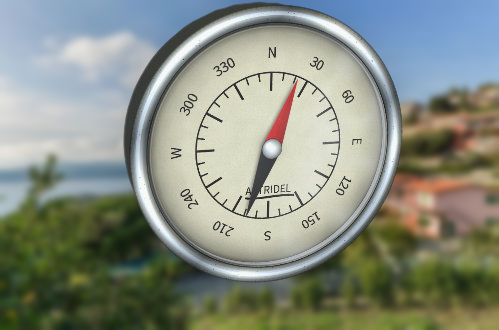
20 °
